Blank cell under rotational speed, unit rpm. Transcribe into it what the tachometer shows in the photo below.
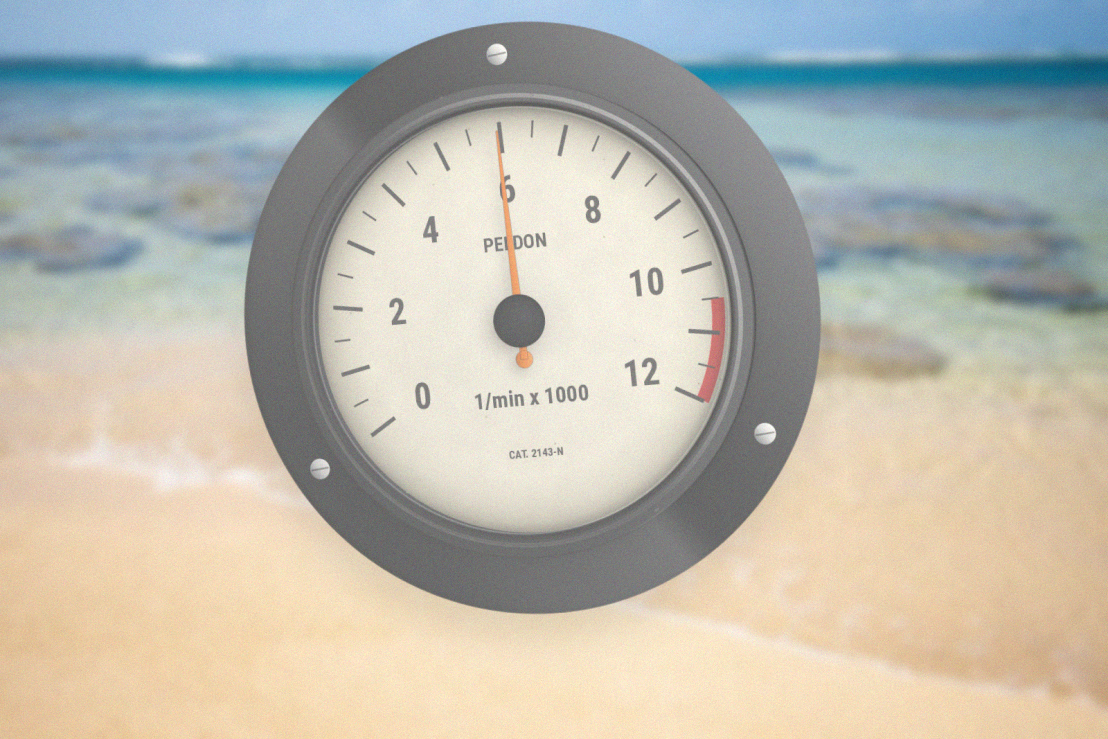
6000 rpm
